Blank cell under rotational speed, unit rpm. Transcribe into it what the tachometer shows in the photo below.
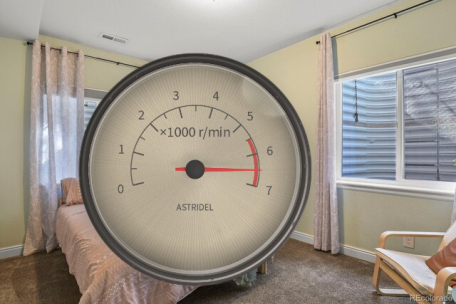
6500 rpm
